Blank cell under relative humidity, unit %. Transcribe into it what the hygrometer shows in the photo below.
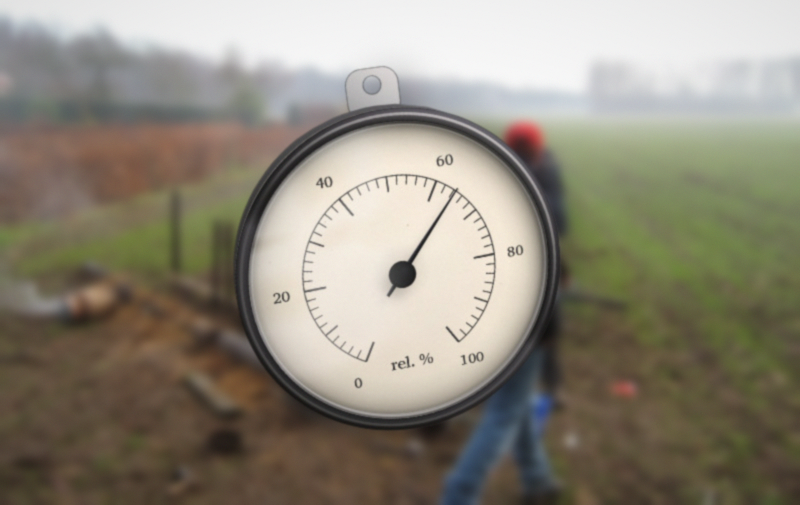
64 %
